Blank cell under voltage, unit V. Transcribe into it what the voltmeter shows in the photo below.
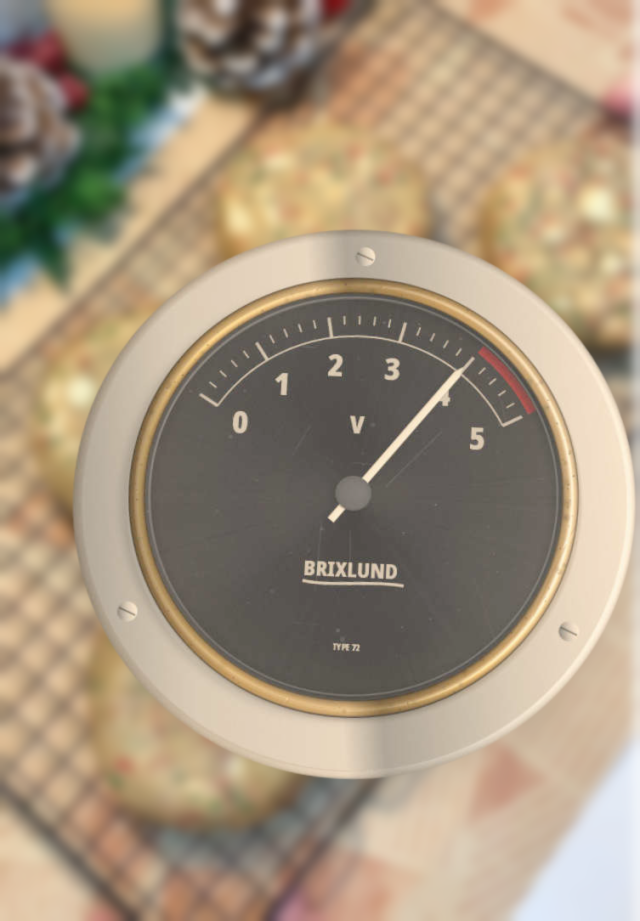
4 V
